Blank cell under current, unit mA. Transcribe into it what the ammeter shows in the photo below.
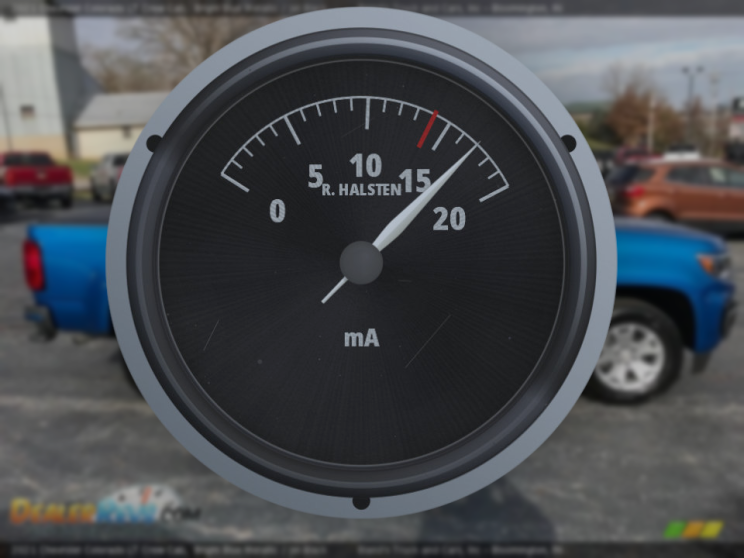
17 mA
